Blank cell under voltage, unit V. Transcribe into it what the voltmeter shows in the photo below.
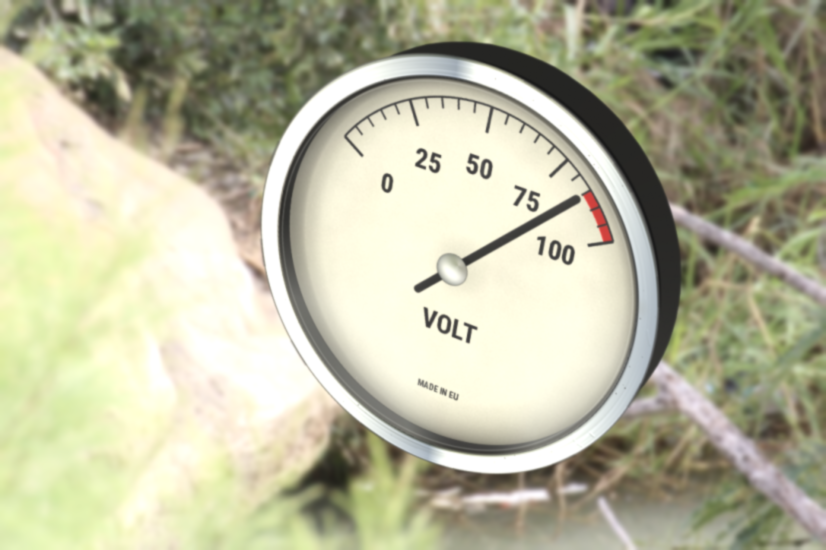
85 V
